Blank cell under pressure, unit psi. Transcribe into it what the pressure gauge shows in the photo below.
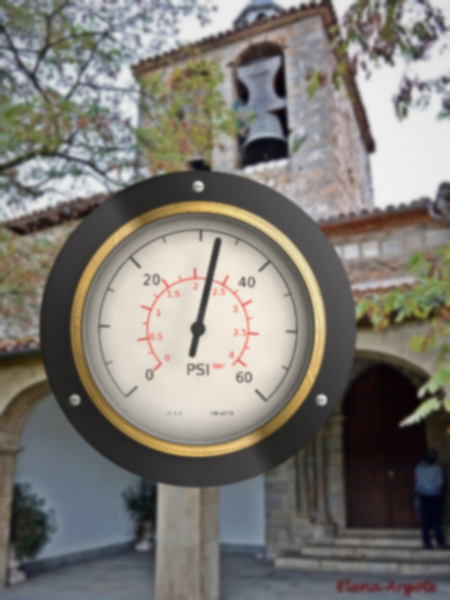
32.5 psi
